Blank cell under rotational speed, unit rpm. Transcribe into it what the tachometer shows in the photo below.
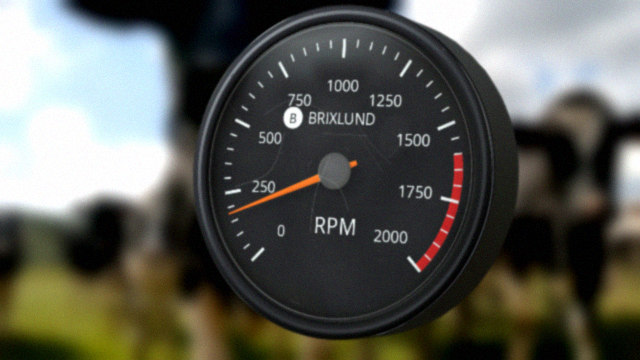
175 rpm
